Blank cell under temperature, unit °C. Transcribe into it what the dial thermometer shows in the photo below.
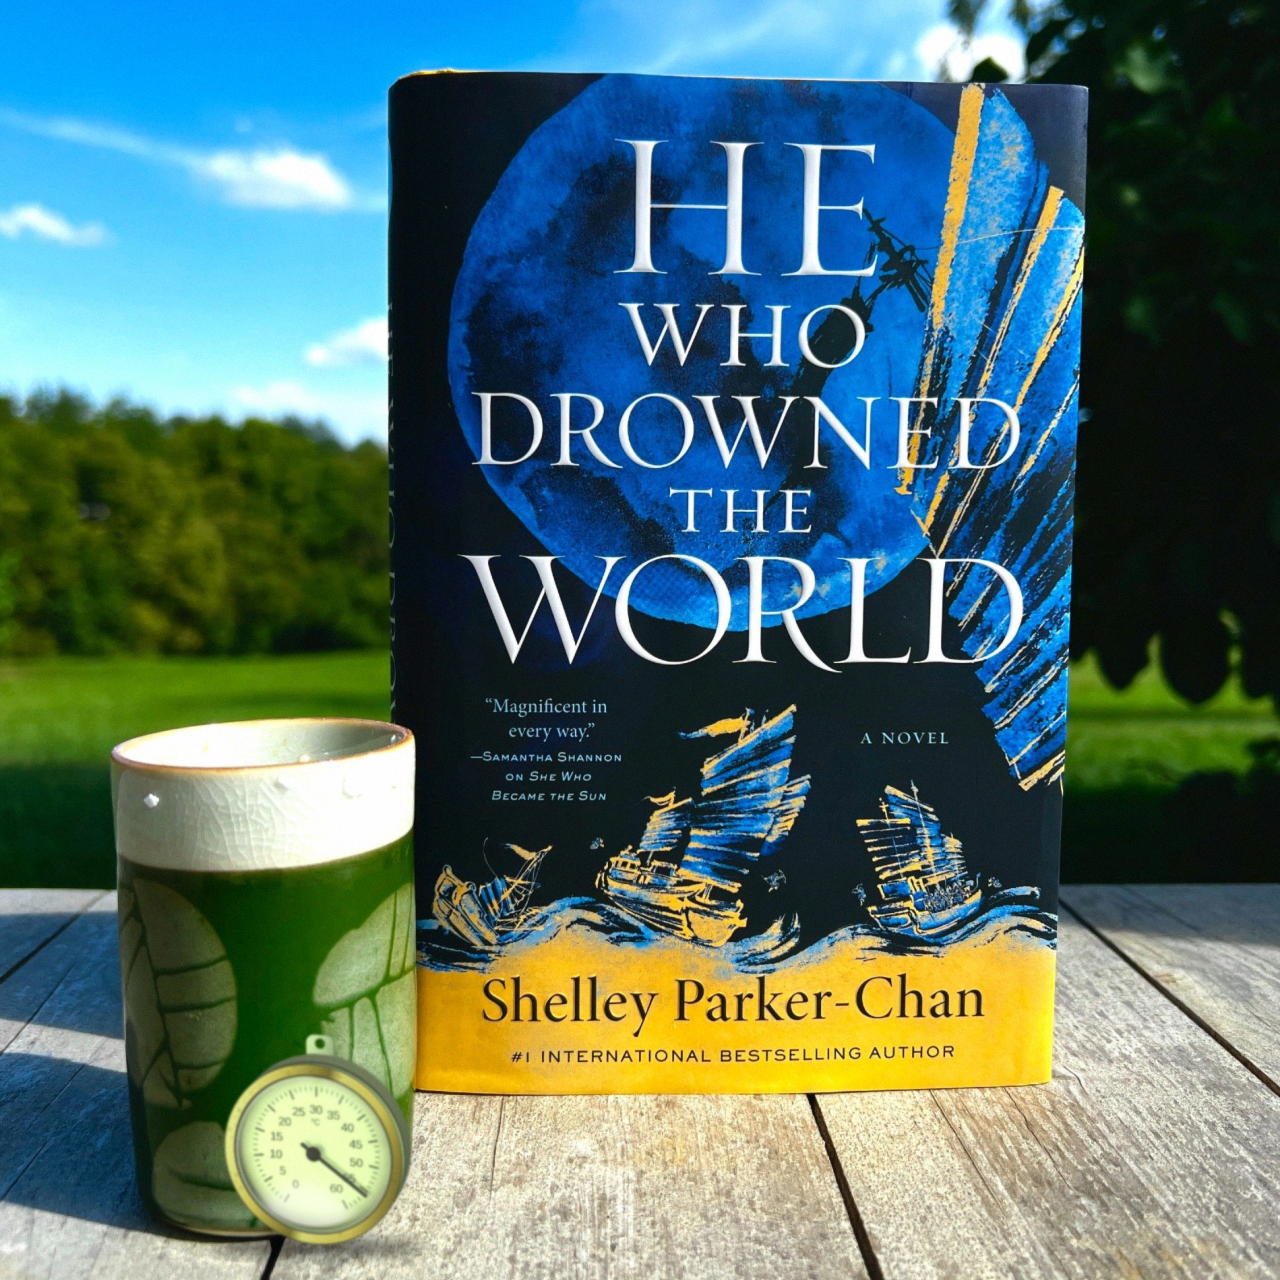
55 °C
